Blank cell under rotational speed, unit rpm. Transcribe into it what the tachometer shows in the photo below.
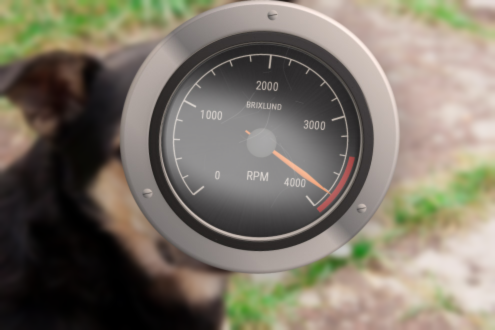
3800 rpm
